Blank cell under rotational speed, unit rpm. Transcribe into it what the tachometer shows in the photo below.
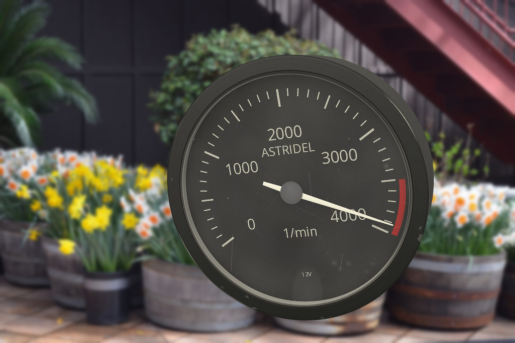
3900 rpm
